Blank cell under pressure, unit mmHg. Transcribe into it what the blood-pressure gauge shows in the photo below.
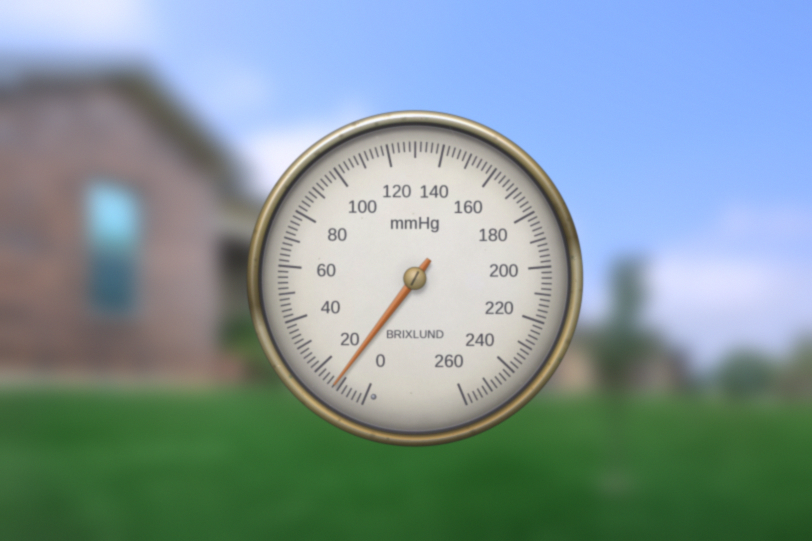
12 mmHg
